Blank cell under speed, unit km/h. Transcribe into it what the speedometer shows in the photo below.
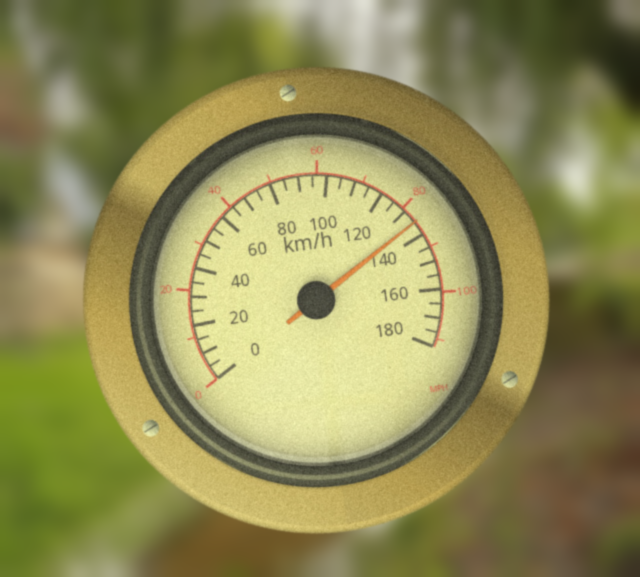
135 km/h
